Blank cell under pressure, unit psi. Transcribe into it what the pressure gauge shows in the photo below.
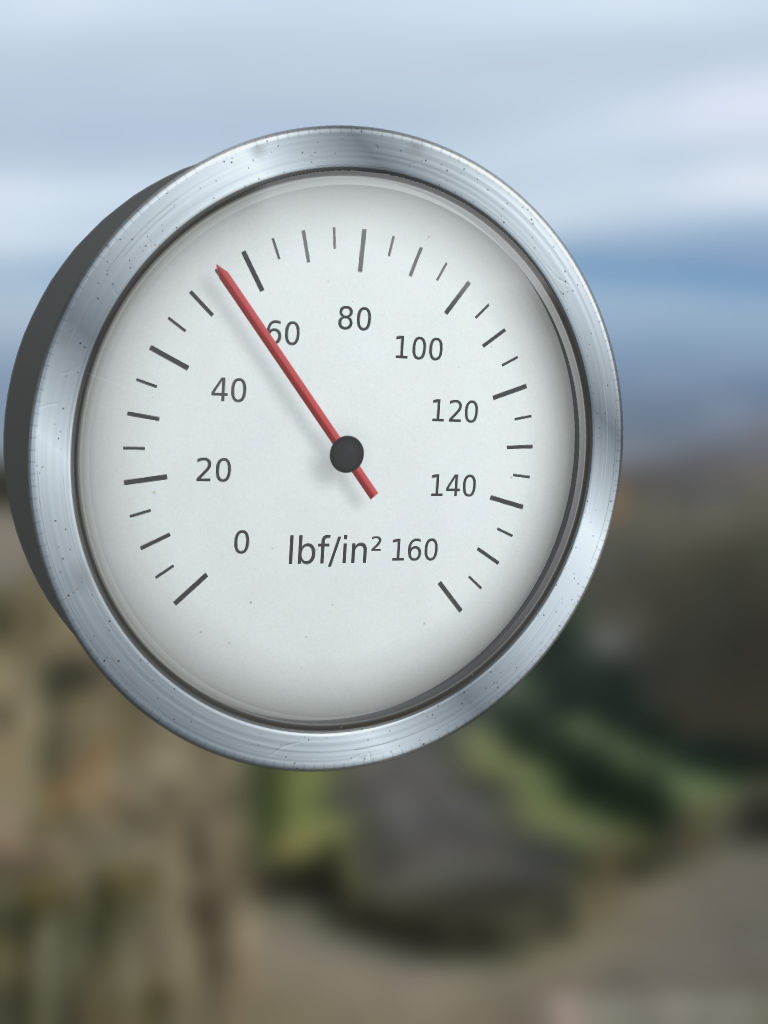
55 psi
